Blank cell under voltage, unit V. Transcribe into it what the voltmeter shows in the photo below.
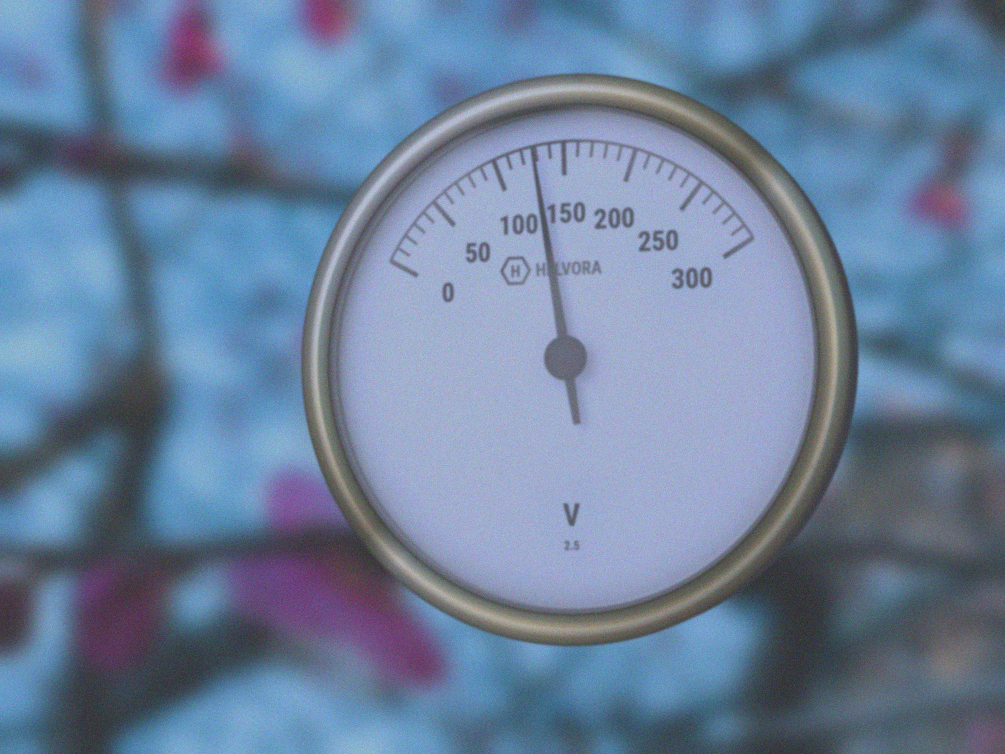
130 V
